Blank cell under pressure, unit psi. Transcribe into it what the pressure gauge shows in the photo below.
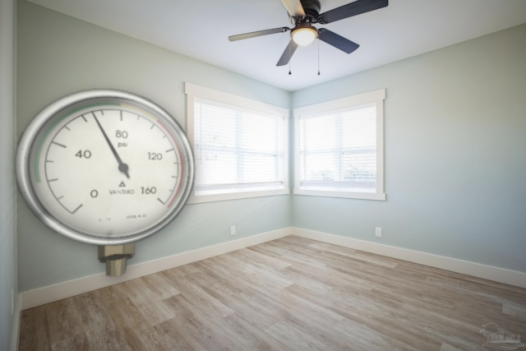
65 psi
